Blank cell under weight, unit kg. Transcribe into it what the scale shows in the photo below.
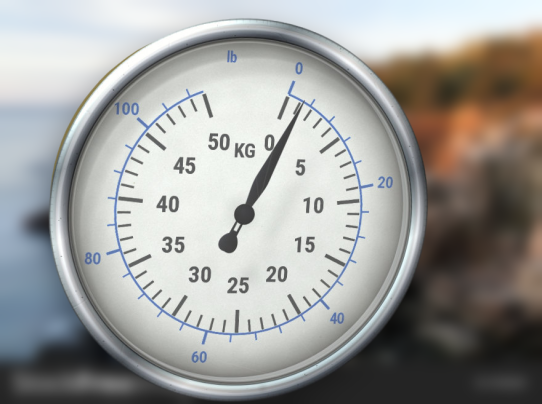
1 kg
